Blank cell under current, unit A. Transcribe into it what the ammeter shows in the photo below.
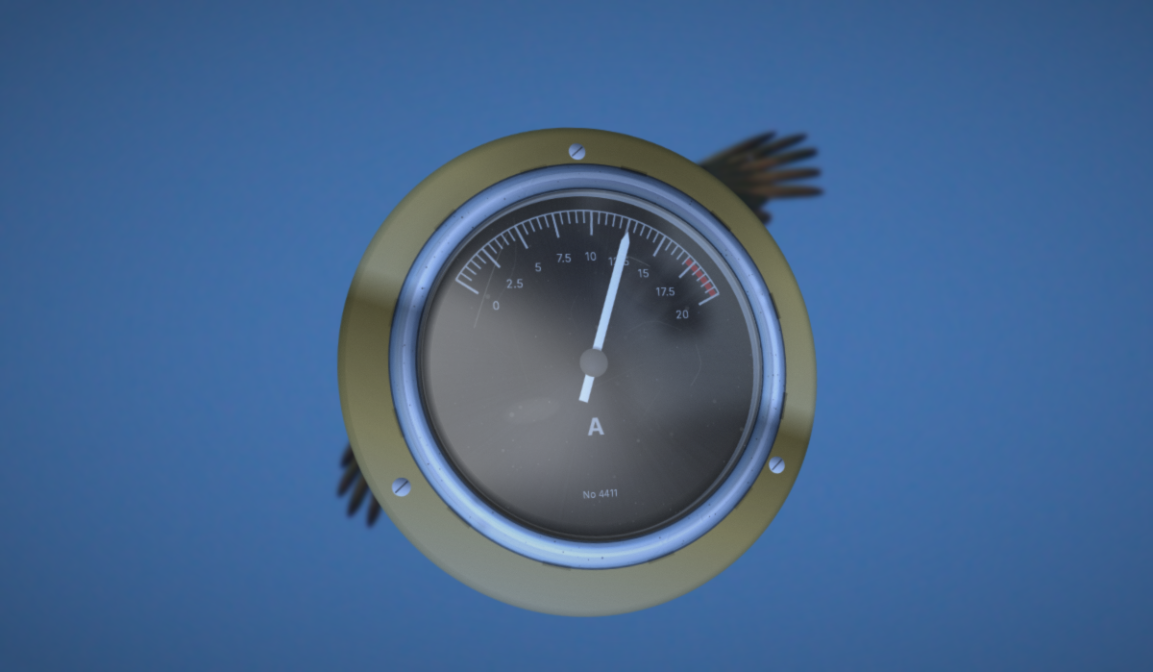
12.5 A
